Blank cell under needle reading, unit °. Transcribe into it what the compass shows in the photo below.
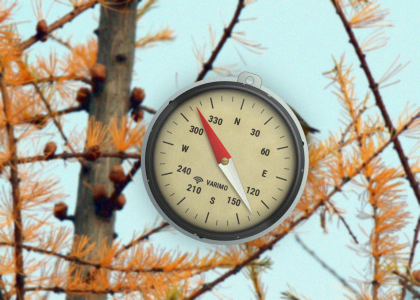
315 °
